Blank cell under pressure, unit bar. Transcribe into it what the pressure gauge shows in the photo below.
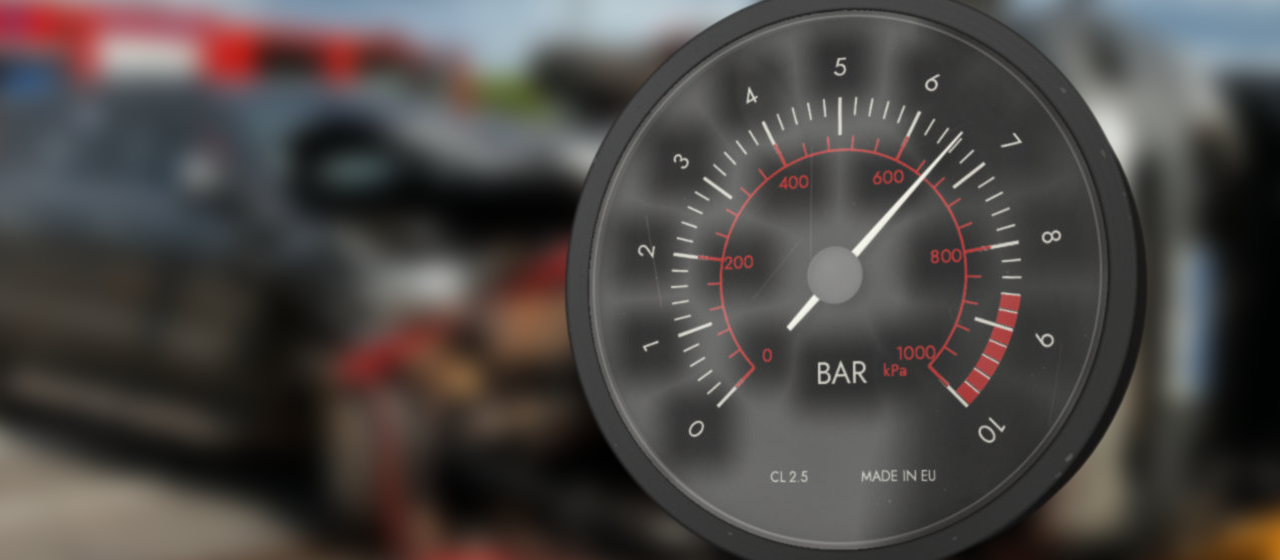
6.6 bar
